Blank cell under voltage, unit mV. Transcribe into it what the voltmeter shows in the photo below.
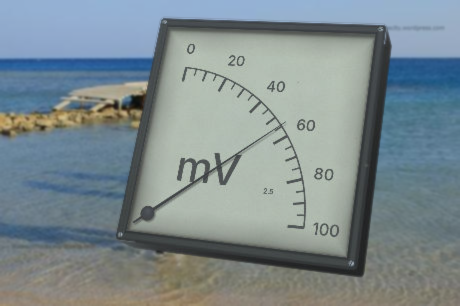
55 mV
